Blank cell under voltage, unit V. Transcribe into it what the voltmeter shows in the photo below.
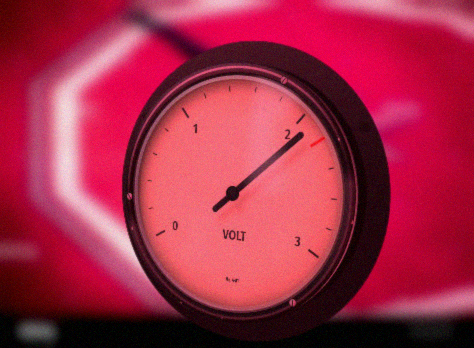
2.1 V
